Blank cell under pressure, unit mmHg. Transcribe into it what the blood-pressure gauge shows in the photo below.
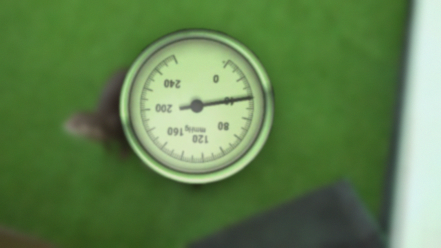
40 mmHg
